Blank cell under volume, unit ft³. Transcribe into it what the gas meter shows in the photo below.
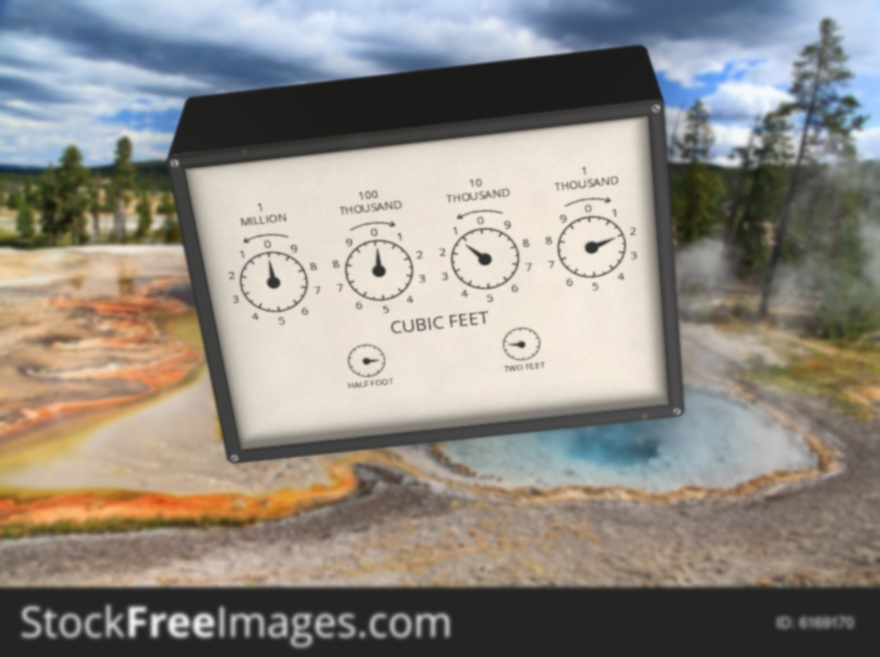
1200 ft³
